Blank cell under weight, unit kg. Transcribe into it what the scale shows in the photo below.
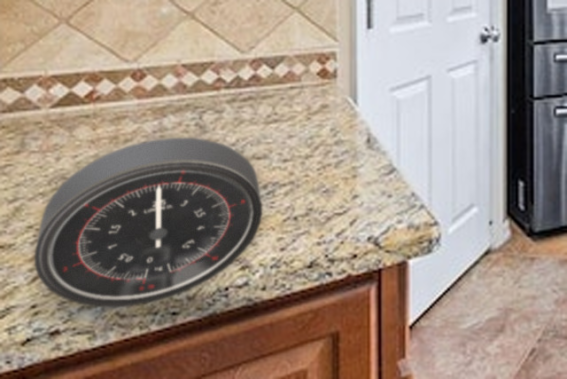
2.5 kg
